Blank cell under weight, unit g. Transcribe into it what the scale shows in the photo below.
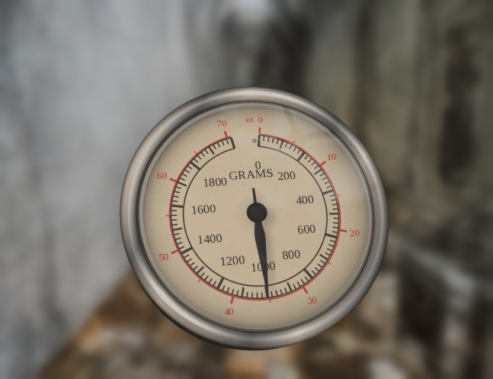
1000 g
